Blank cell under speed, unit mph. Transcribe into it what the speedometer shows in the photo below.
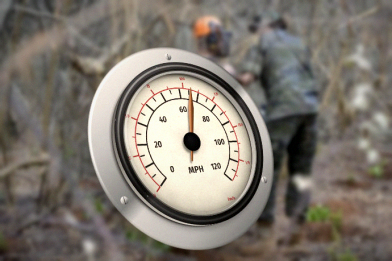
65 mph
